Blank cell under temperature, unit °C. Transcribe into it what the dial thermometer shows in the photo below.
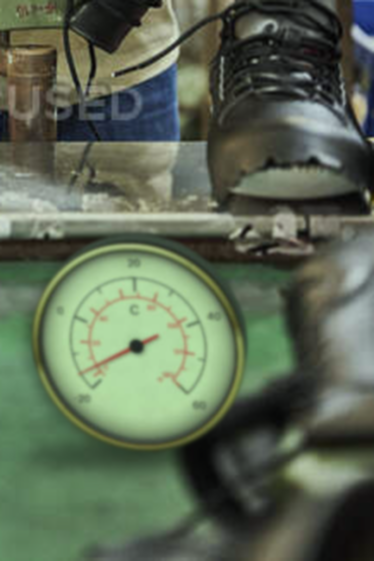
-15 °C
